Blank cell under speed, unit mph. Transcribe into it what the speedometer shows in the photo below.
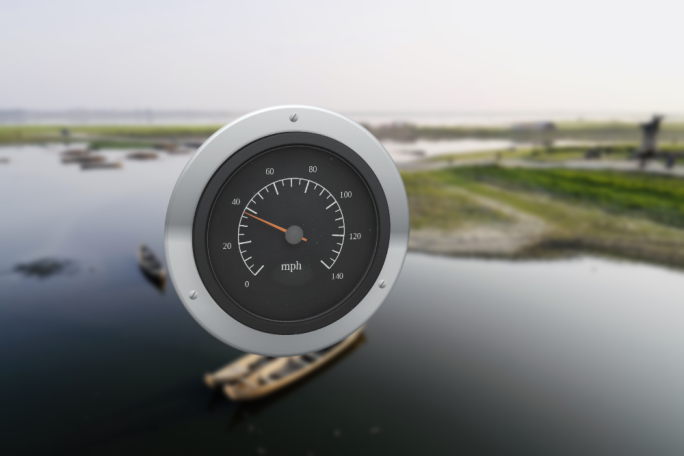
37.5 mph
